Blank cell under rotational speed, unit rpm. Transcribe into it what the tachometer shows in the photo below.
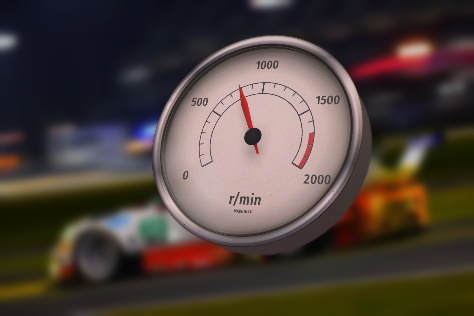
800 rpm
